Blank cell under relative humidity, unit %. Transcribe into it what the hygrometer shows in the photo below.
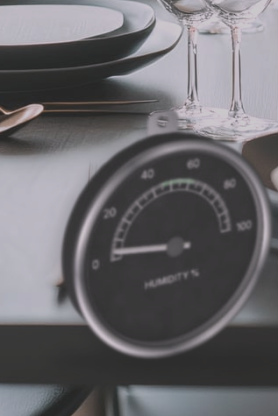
5 %
